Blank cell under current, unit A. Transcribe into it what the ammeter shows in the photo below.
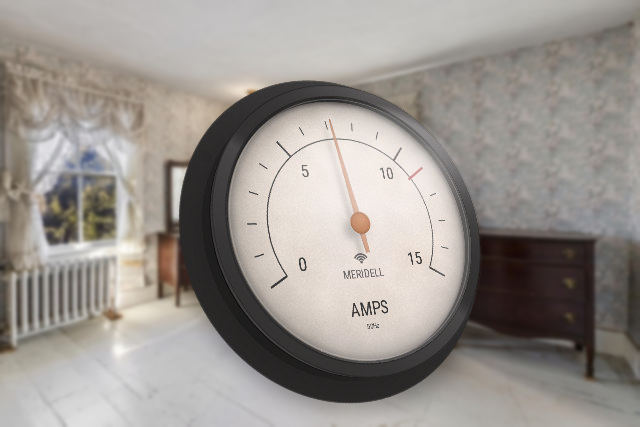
7 A
